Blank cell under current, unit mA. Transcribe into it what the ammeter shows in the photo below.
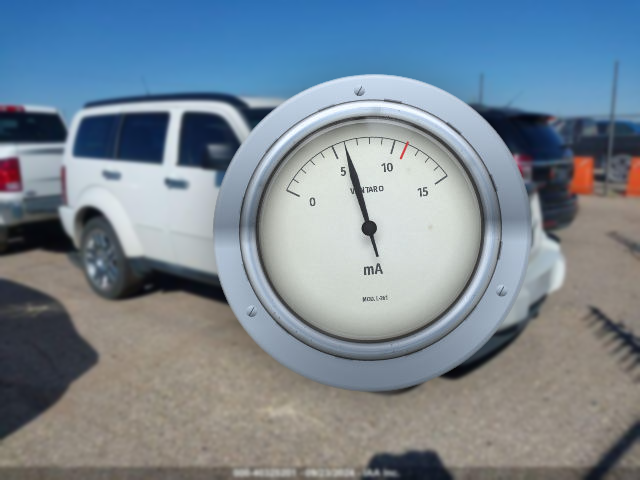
6 mA
